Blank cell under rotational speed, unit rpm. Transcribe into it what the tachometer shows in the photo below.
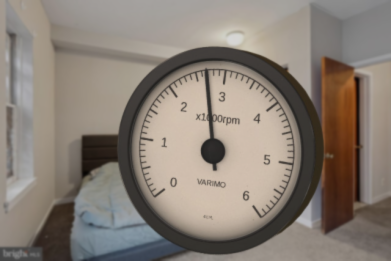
2700 rpm
